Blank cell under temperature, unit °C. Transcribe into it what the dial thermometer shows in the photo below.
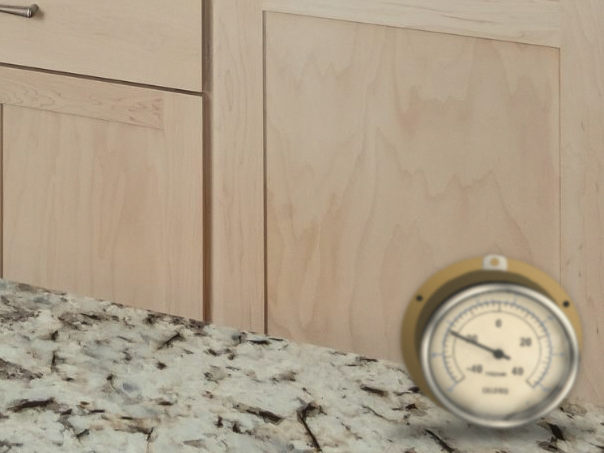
-20 °C
